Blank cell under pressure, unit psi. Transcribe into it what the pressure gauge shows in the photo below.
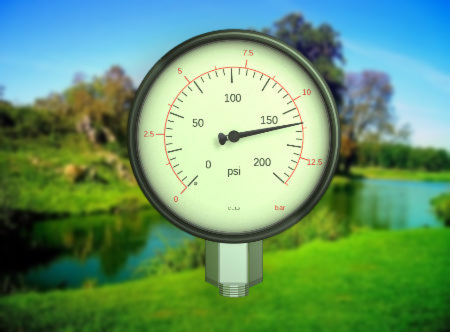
160 psi
